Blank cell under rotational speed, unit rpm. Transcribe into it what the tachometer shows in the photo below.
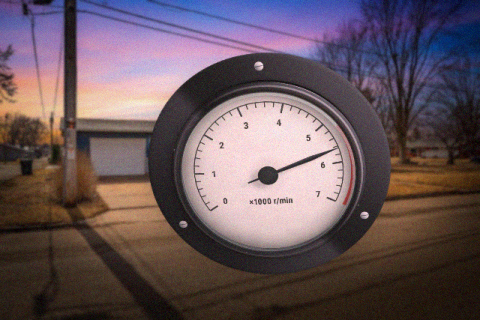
5600 rpm
